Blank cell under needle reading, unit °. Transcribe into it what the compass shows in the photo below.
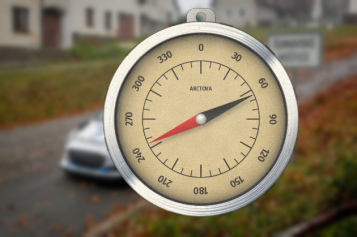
245 °
